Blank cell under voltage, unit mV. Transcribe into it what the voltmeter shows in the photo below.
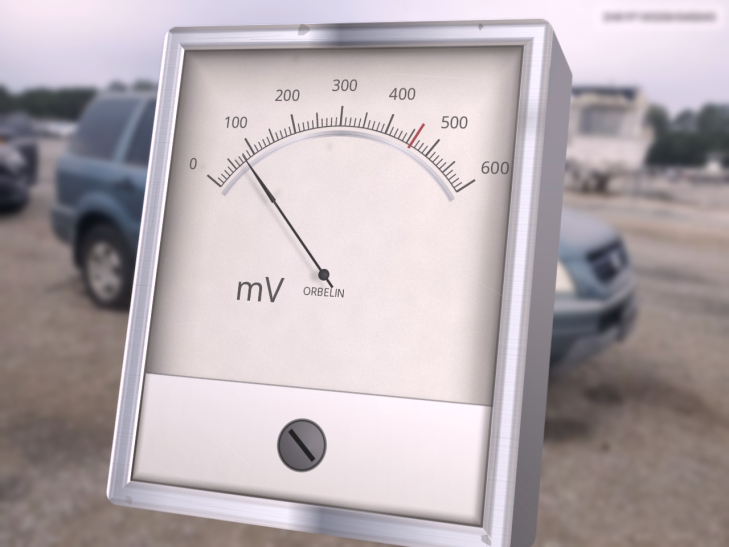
80 mV
